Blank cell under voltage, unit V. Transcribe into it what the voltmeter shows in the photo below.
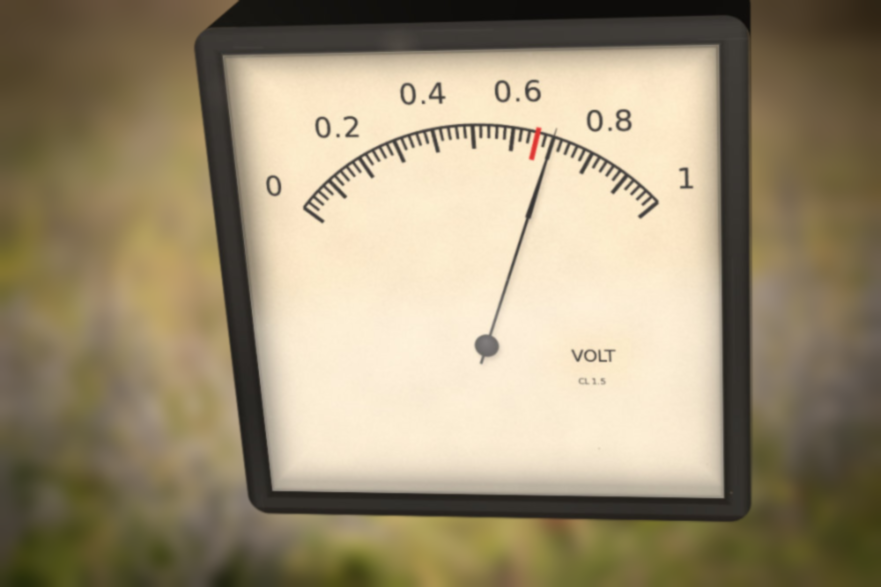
0.7 V
